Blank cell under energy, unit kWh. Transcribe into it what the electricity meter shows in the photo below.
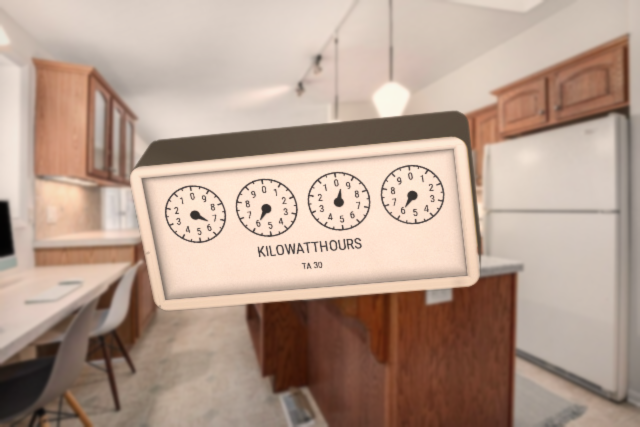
6596 kWh
